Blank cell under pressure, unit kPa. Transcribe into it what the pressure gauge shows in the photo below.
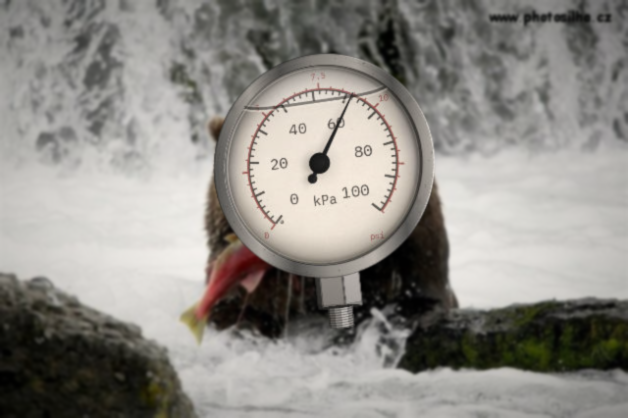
62 kPa
